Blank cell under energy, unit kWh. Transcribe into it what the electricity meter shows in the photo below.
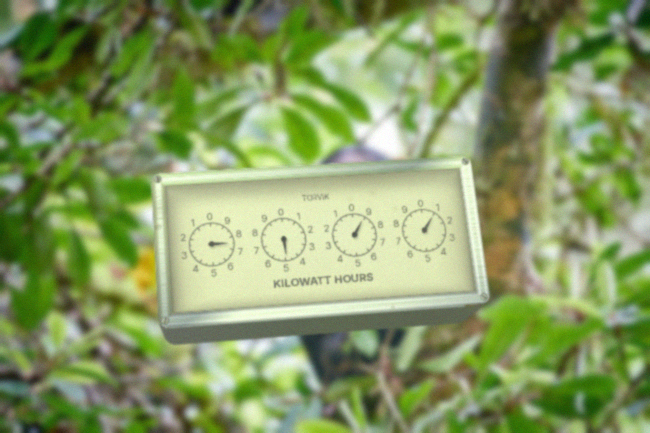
7491 kWh
